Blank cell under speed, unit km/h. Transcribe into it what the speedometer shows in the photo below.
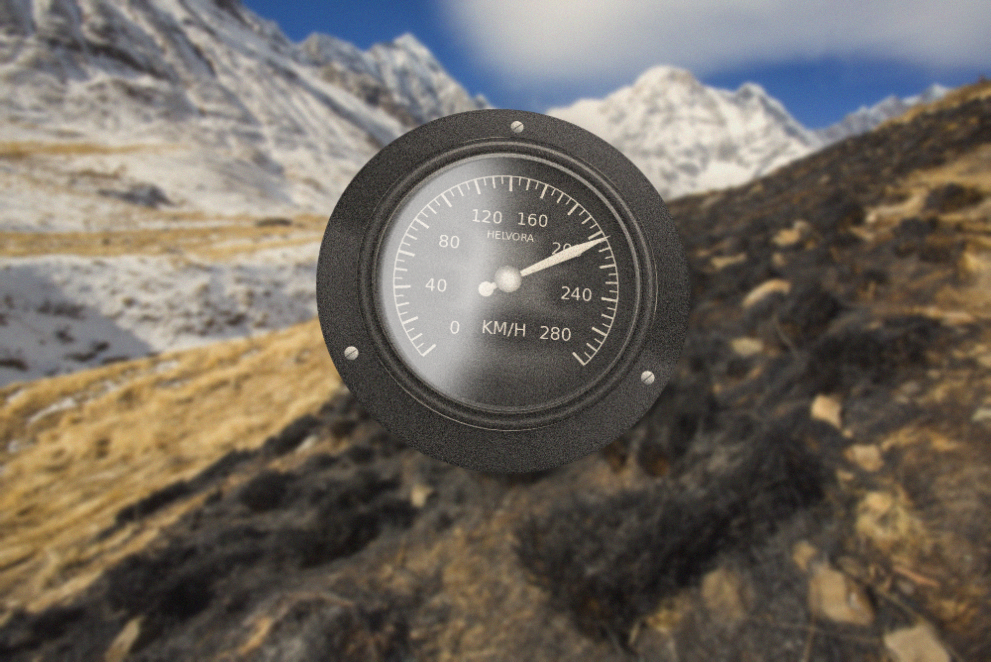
205 km/h
